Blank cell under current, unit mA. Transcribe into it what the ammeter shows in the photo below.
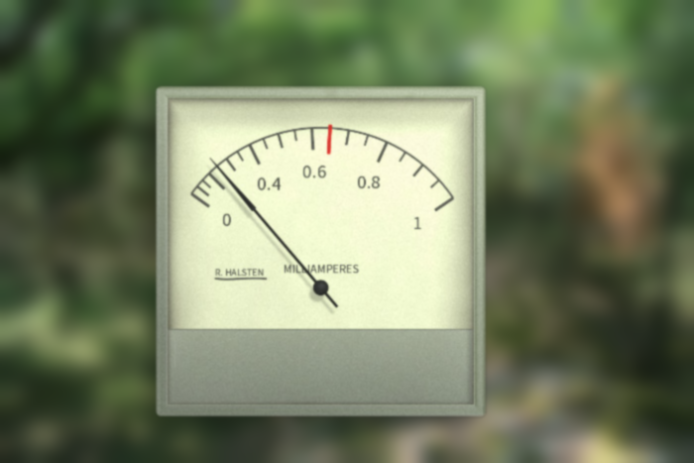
0.25 mA
